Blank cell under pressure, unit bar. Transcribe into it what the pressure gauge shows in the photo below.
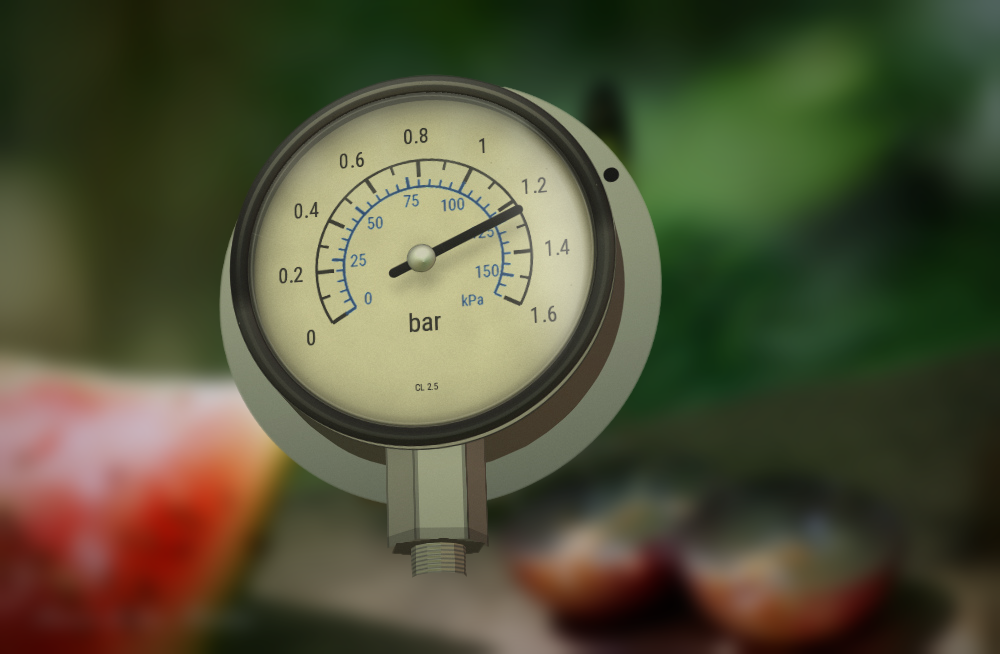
1.25 bar
